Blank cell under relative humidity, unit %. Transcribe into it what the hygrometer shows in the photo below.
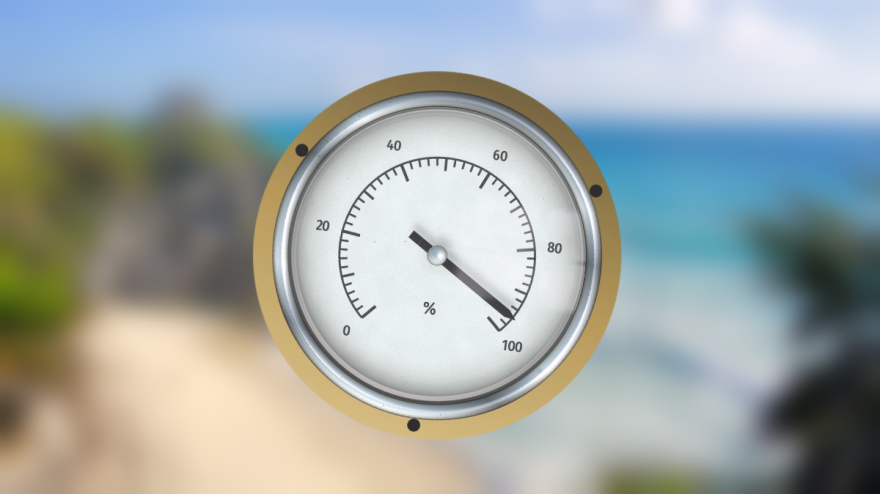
96 %
